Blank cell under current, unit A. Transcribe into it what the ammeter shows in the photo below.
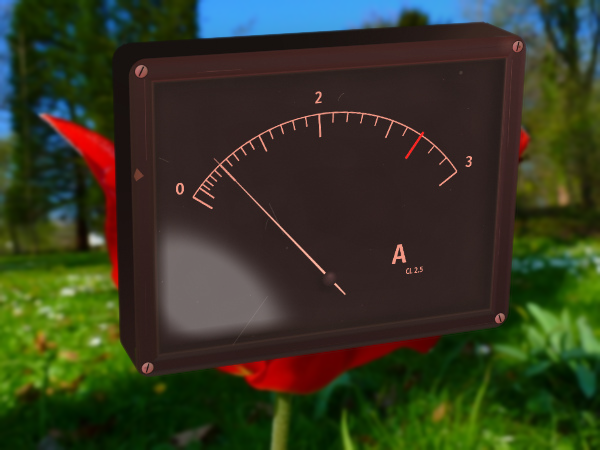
1 A
